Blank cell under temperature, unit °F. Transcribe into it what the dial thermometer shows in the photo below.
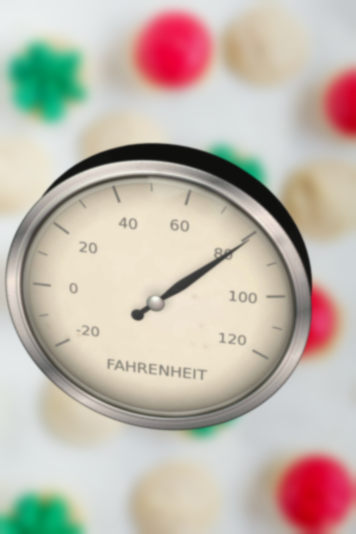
80 °F
